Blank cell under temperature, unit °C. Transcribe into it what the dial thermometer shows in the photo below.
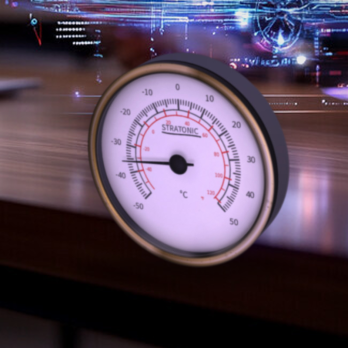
-35 °C
